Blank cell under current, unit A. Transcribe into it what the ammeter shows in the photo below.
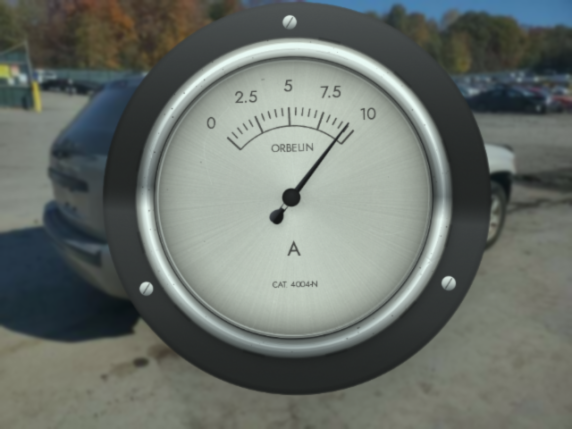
9.5 A
